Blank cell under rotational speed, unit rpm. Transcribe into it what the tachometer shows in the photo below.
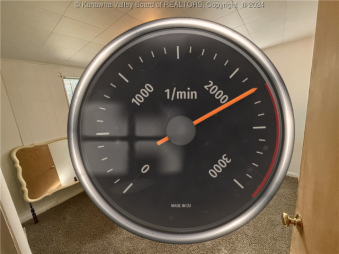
2200 rpm
